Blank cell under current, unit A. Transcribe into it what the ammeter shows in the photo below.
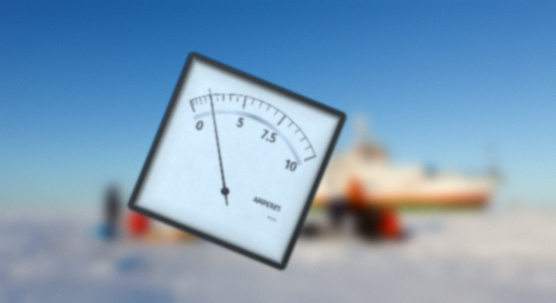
2.5 A
